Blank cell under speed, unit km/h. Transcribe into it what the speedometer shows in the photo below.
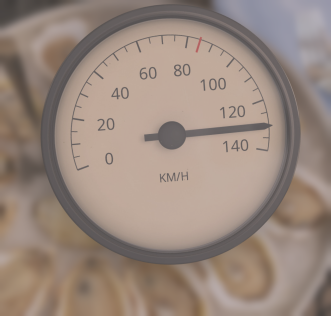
130 km/h
